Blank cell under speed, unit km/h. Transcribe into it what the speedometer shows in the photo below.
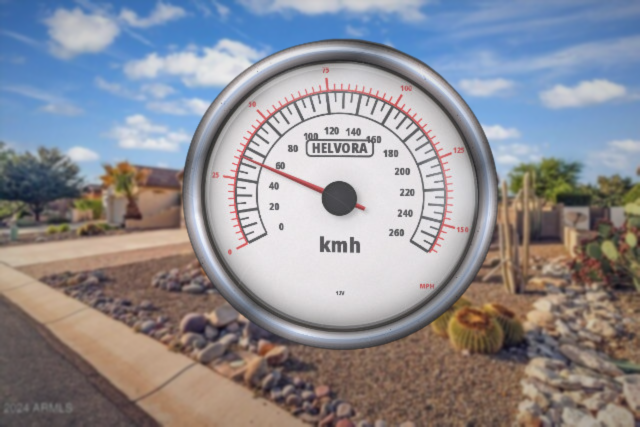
55 km/h
